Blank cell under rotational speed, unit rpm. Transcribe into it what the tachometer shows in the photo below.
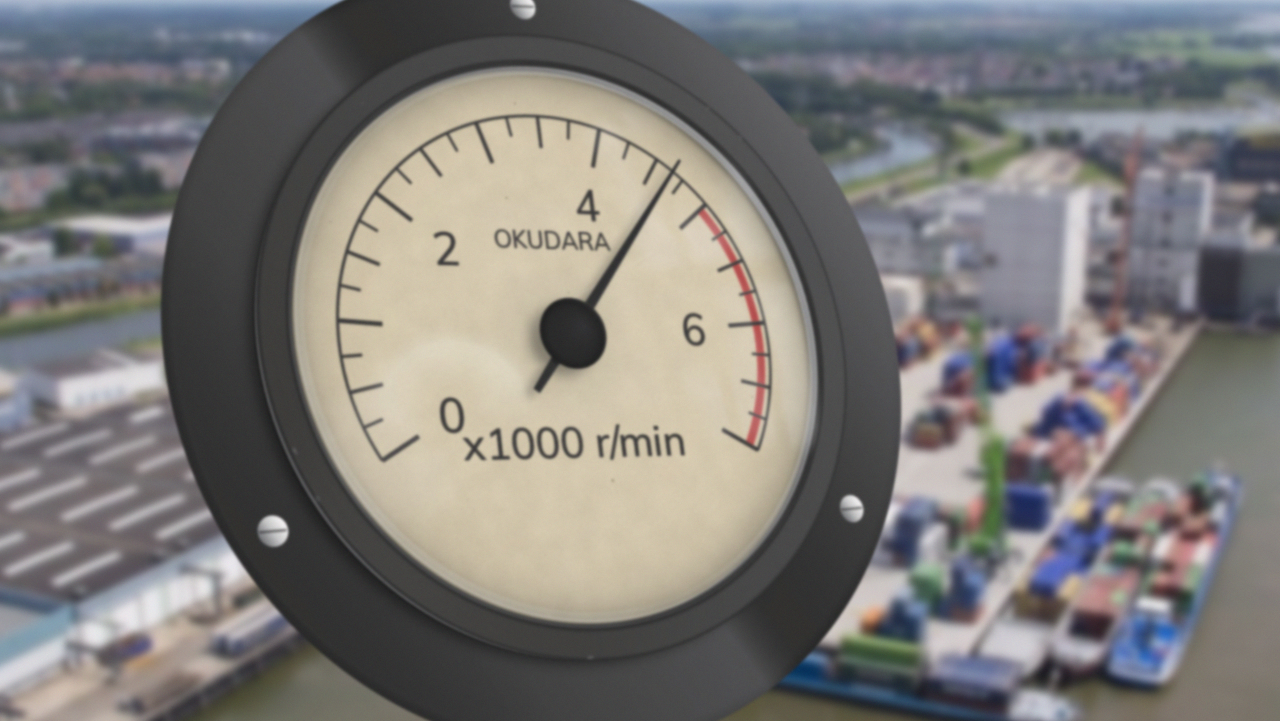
4625 rpm
